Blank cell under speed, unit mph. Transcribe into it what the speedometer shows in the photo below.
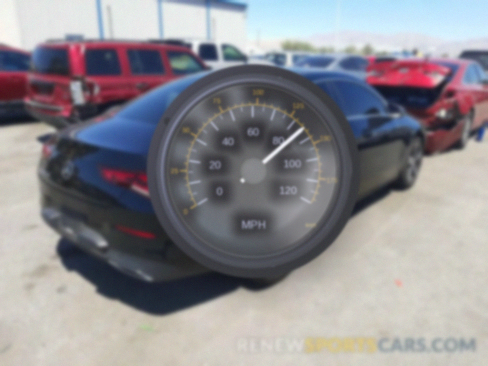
85 mph
